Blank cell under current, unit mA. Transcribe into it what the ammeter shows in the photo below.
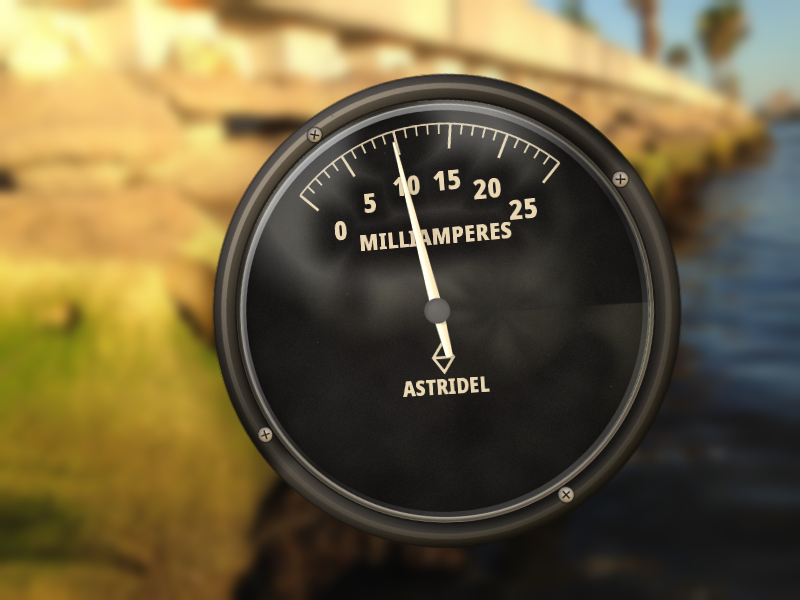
10 mA
